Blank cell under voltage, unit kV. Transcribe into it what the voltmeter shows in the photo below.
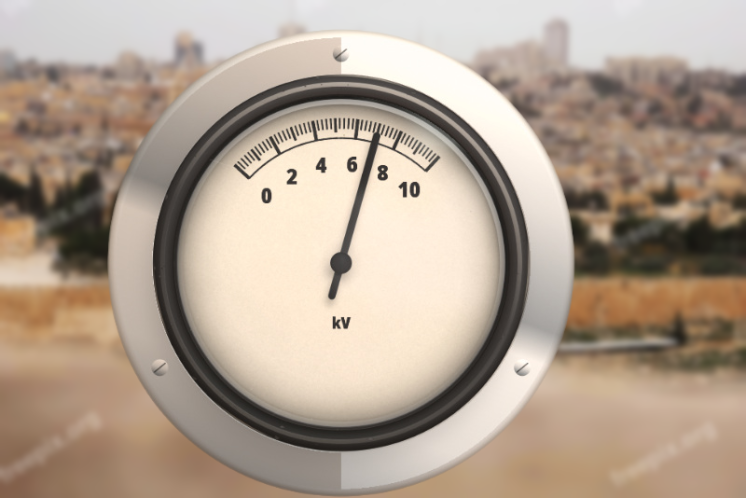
7 kV
